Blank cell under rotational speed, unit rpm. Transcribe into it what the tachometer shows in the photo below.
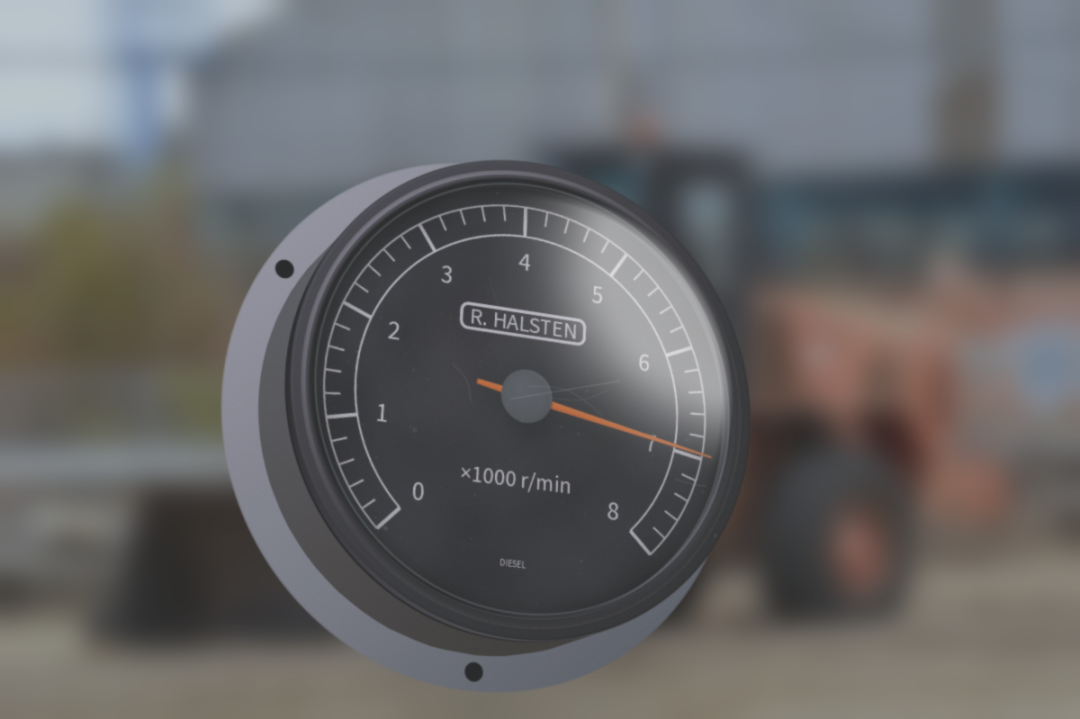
7000 rpm
